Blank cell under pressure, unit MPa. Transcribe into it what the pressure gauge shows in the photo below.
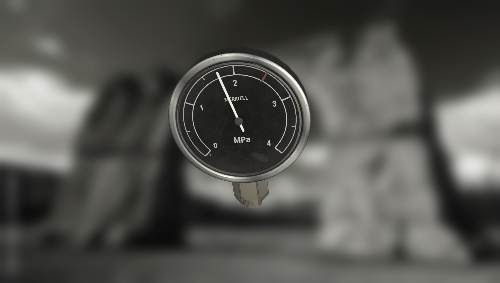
1.75 MPa
